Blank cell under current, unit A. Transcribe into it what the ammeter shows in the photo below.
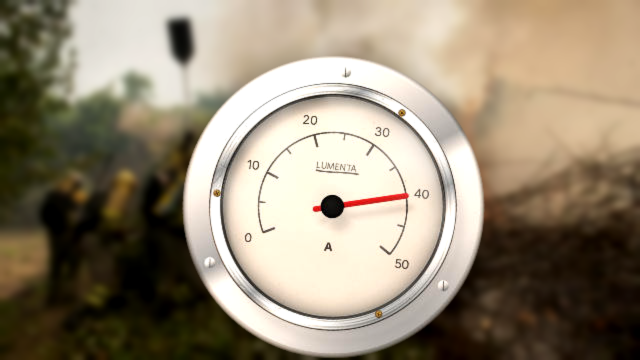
40 A
